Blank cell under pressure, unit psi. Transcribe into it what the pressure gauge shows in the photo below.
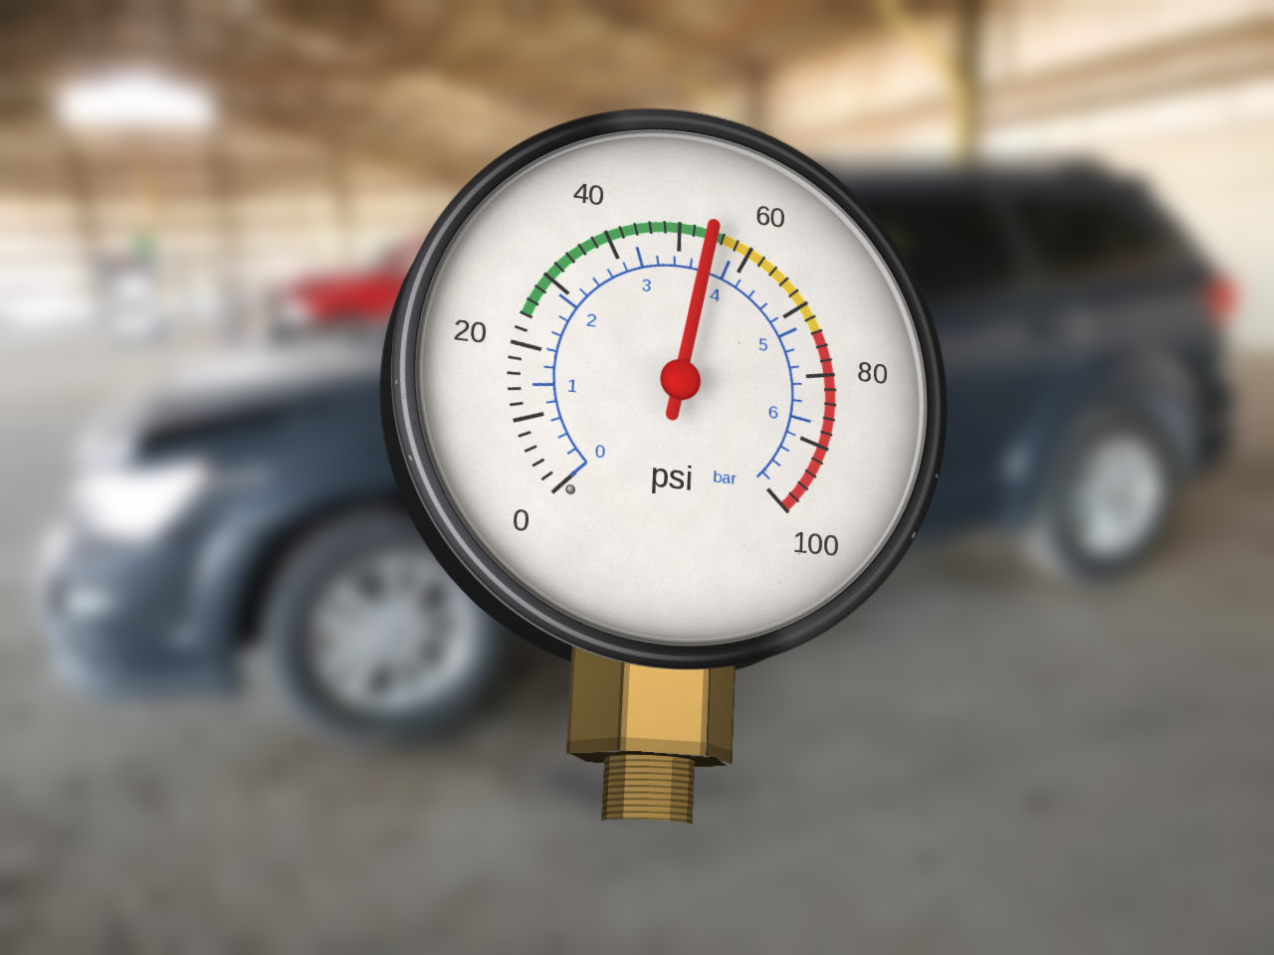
54 psi
